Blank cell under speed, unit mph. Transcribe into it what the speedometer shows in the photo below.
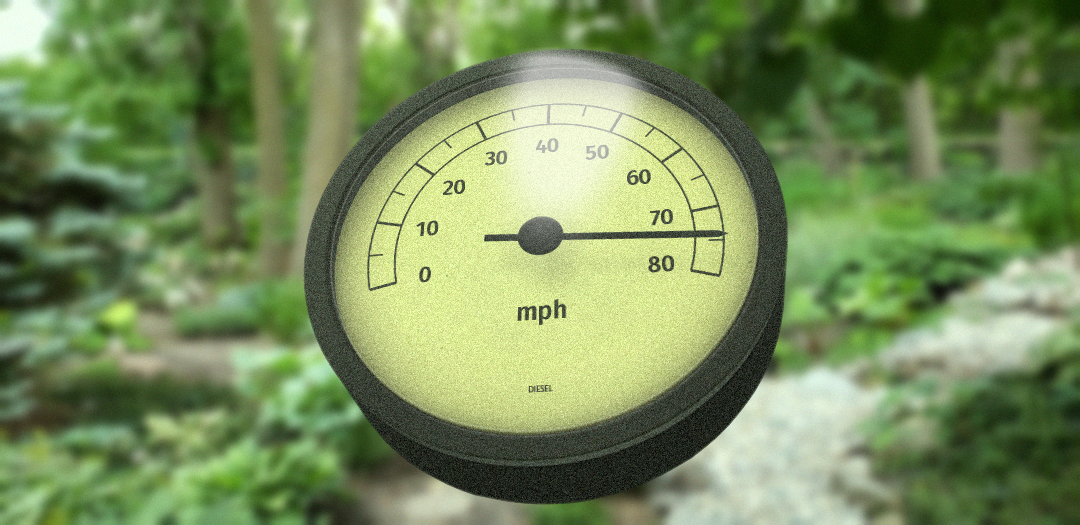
75 mph
